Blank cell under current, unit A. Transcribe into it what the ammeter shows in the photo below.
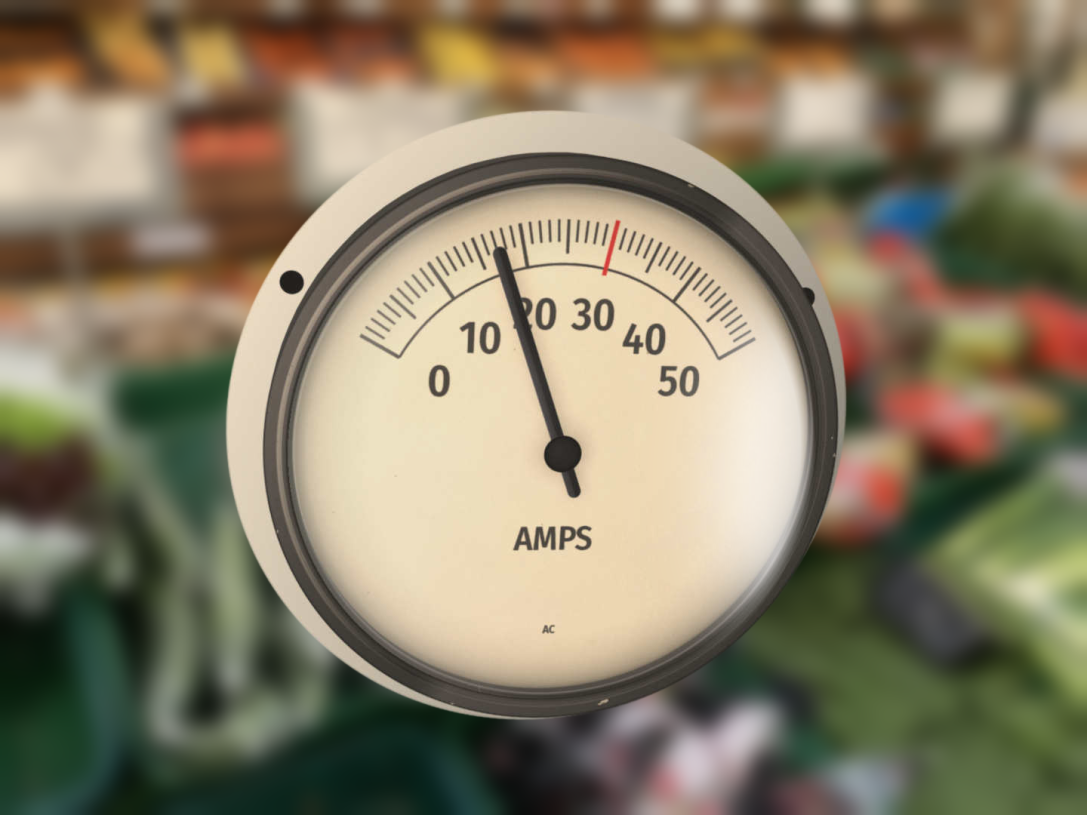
17 A
